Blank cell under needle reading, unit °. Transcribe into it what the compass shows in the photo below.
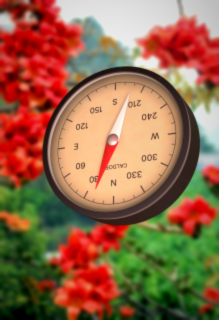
20 °
